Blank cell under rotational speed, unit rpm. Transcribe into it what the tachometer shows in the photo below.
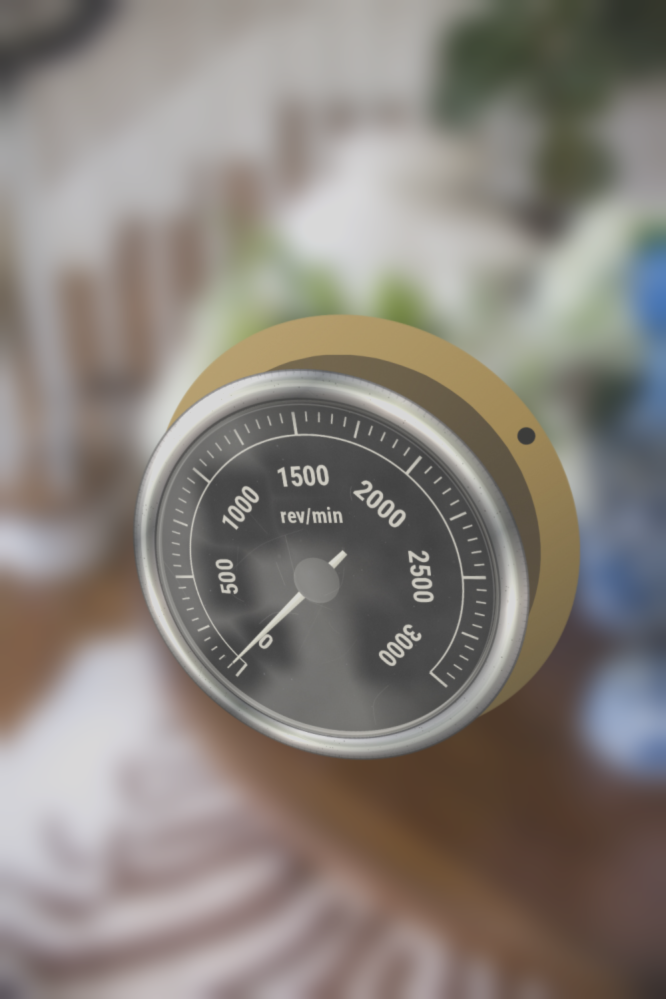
50 rpm
